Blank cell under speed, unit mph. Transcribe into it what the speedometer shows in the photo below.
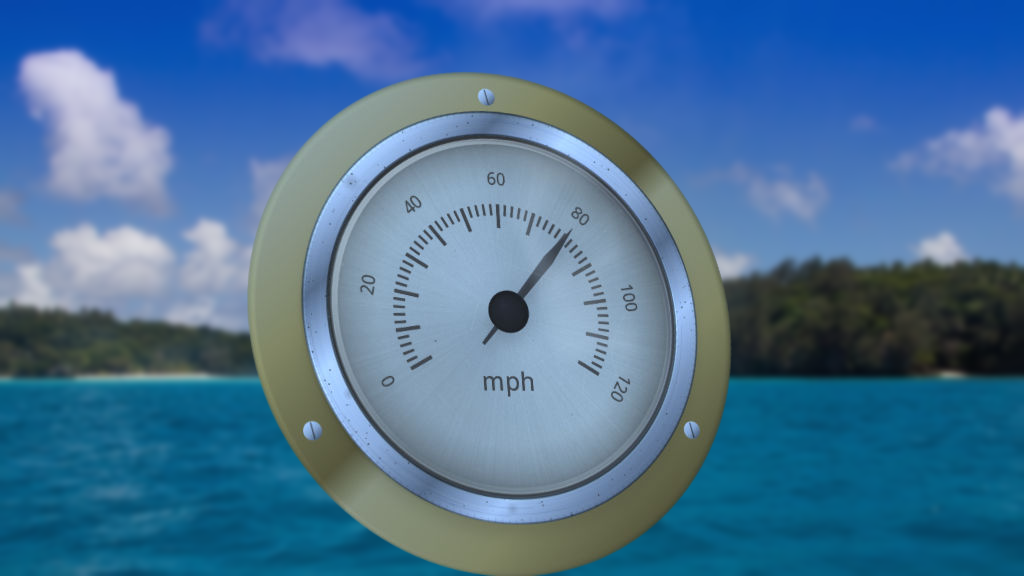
80 mph
